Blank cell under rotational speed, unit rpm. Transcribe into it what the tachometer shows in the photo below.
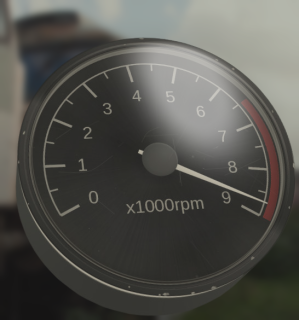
8750 rpm
